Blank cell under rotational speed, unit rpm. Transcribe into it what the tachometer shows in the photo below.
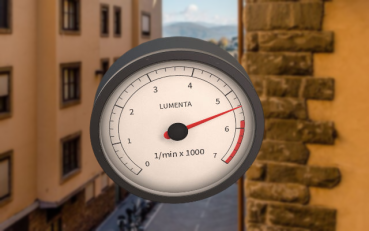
5400 rpm
